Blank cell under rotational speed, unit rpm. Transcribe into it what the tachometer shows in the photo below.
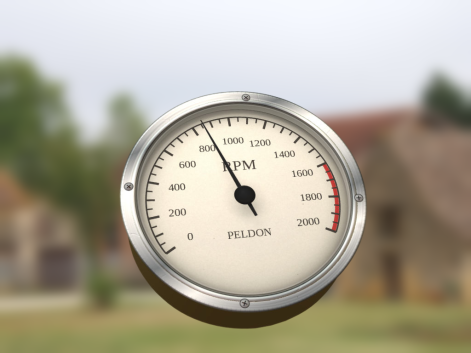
850 rpm
